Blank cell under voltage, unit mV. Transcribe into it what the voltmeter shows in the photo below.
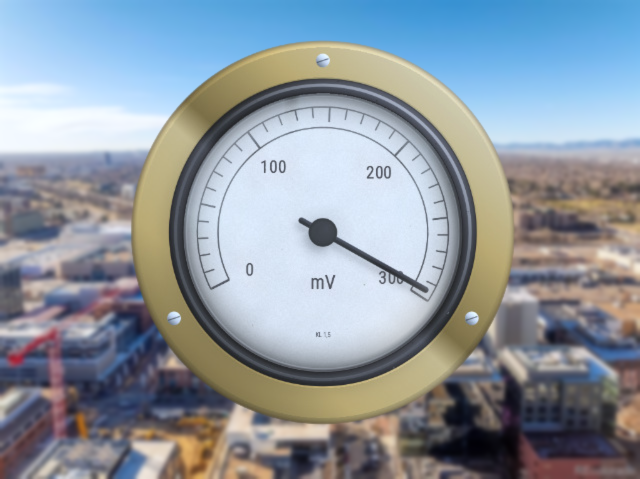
295 mV
